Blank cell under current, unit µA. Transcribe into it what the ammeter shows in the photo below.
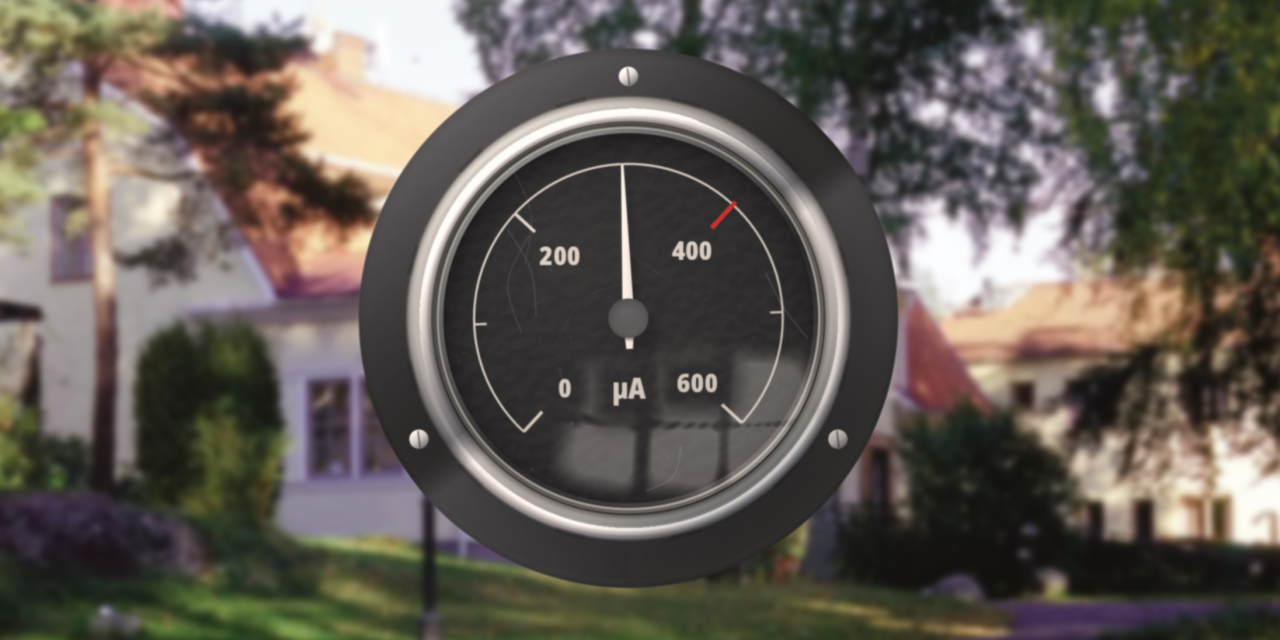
300 µA
